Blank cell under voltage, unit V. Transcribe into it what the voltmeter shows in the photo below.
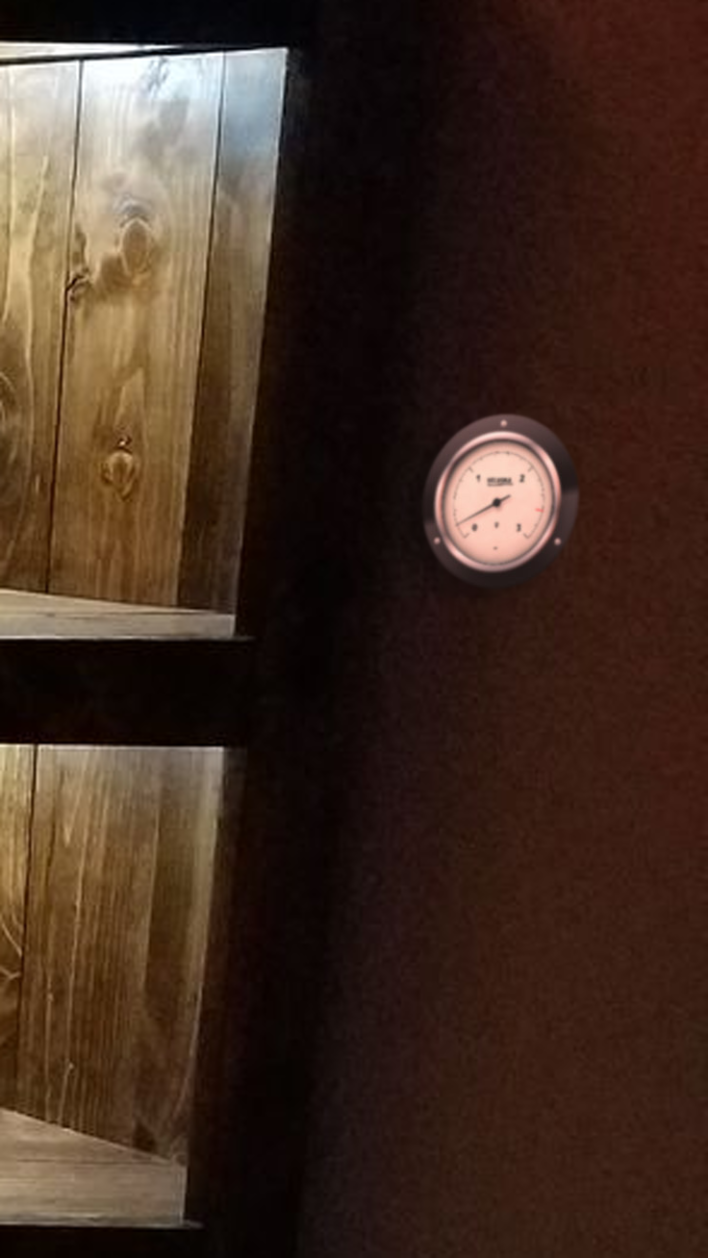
0.2 V
